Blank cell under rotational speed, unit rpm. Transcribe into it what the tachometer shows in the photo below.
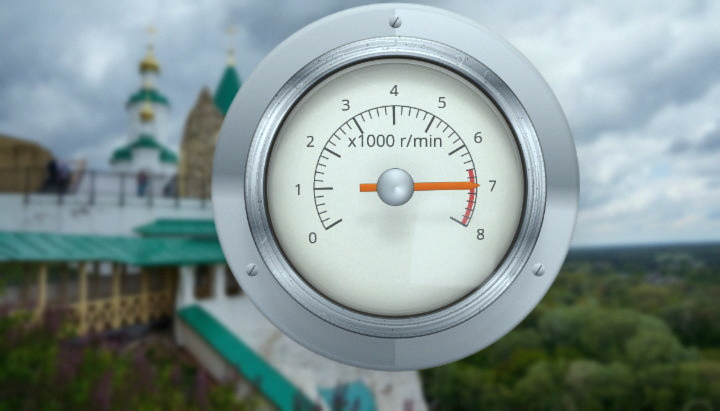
7000 rpm
